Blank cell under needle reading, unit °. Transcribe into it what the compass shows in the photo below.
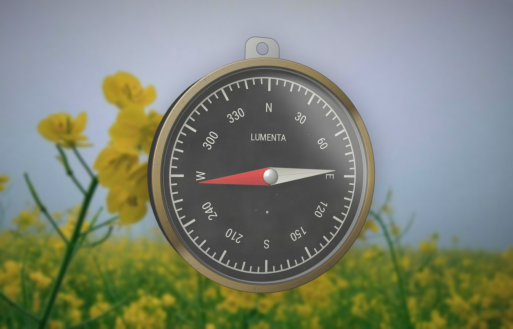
265 °
